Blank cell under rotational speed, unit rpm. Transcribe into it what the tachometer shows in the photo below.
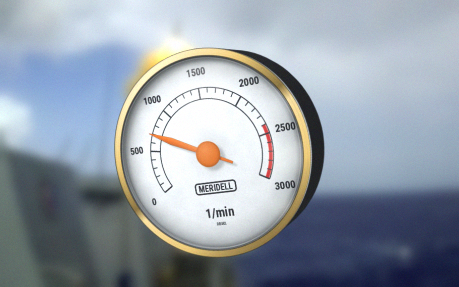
700 rpm
